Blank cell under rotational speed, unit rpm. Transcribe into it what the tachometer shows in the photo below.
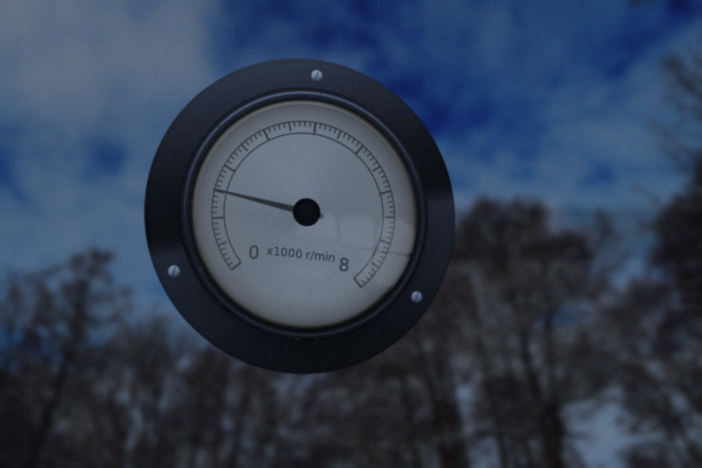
1500 rpm
